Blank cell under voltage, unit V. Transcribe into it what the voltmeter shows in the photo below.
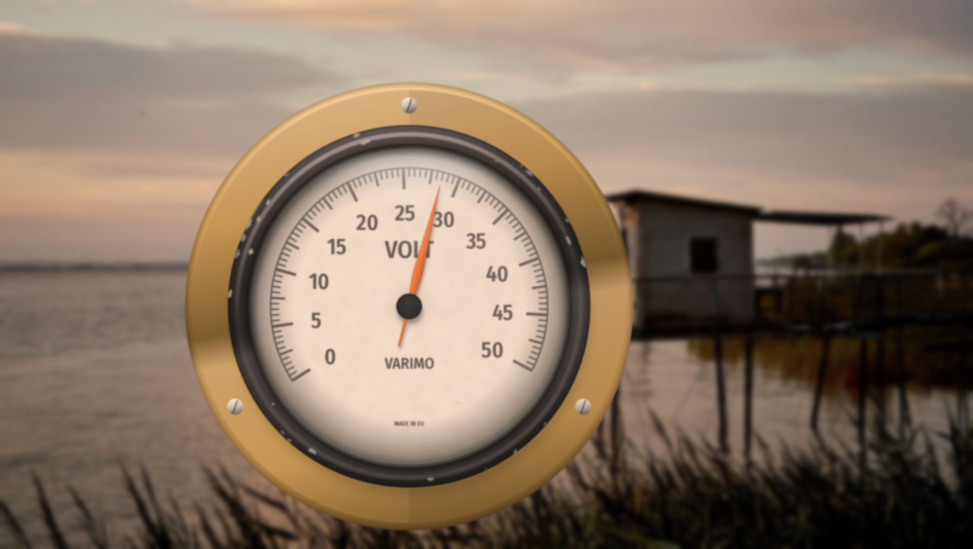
28.5 V
